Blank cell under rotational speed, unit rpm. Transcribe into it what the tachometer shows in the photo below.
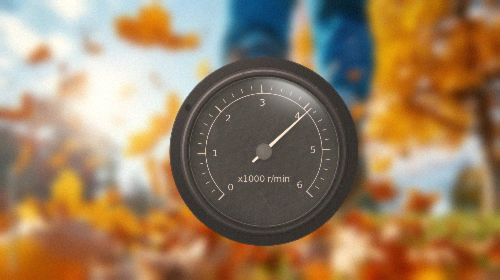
4100 rpm
